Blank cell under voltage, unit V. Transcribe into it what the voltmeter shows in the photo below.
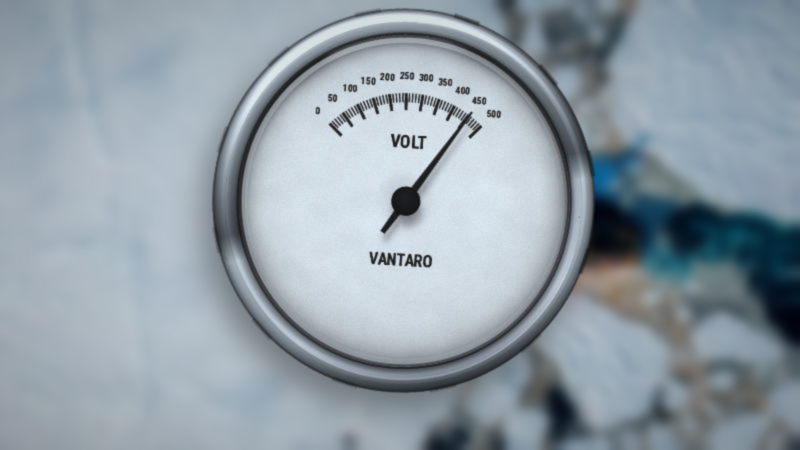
450 V
